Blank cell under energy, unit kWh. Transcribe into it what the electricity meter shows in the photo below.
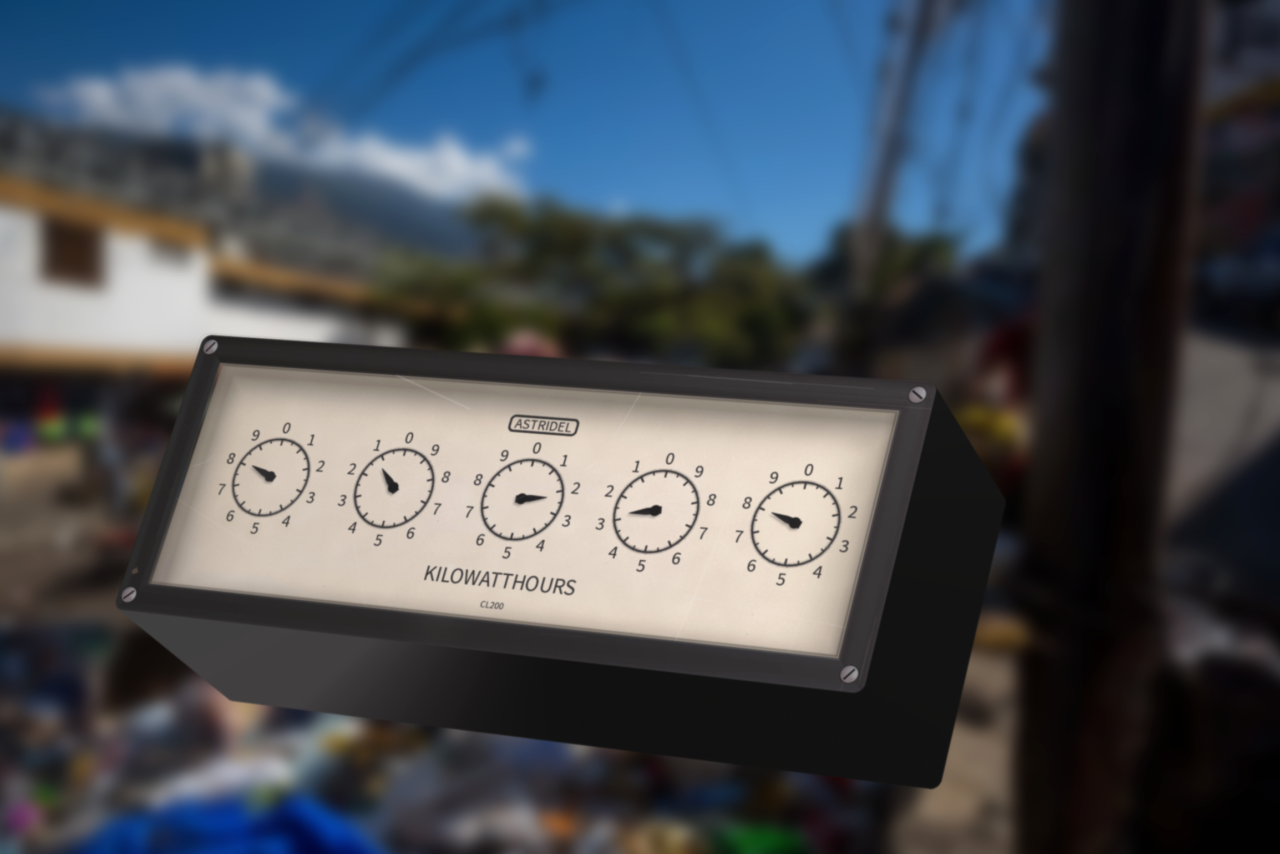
81228 kWh
